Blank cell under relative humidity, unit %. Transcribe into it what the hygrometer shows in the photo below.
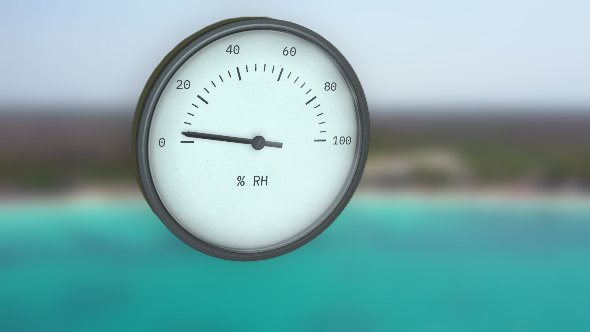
4 %
